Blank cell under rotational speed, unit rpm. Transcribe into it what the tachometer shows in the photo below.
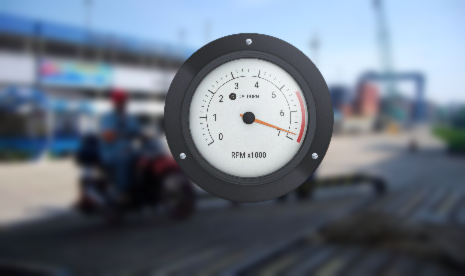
6800 rpm
